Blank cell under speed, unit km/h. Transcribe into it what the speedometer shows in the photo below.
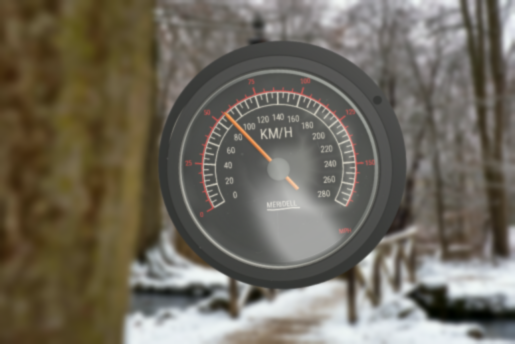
90 km/h
